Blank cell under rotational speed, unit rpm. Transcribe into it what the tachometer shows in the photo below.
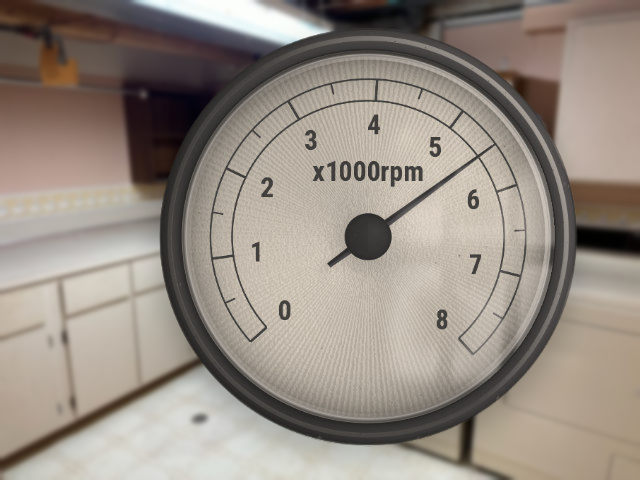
5500 rpm
